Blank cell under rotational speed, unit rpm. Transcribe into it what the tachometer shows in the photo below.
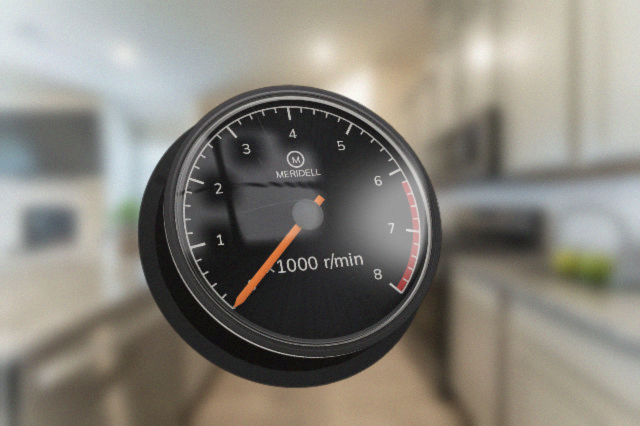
0 rpm
